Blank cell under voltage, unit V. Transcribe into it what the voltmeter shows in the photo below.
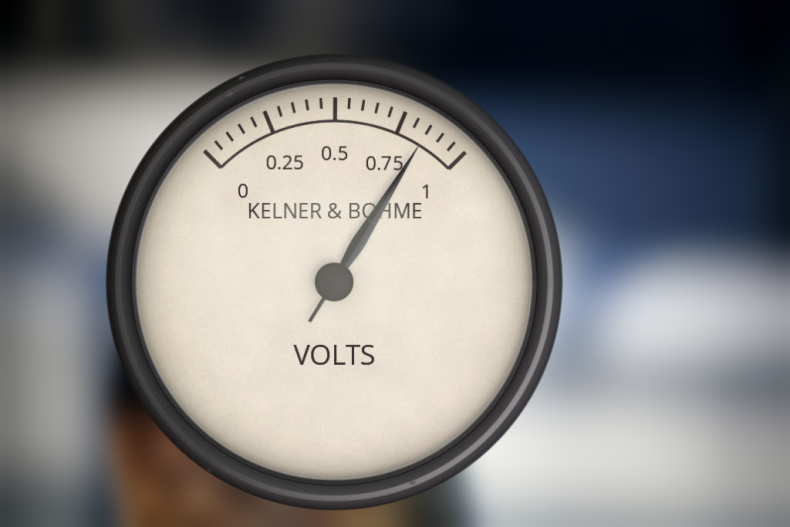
0.85 V
